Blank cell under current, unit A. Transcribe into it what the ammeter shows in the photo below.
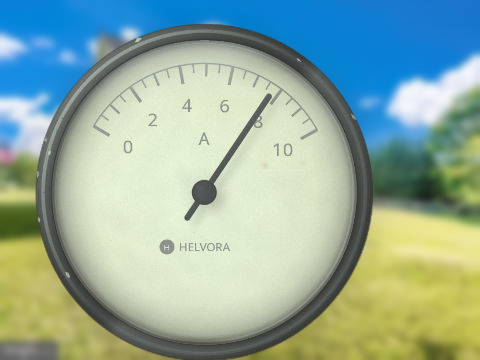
7.75 A
